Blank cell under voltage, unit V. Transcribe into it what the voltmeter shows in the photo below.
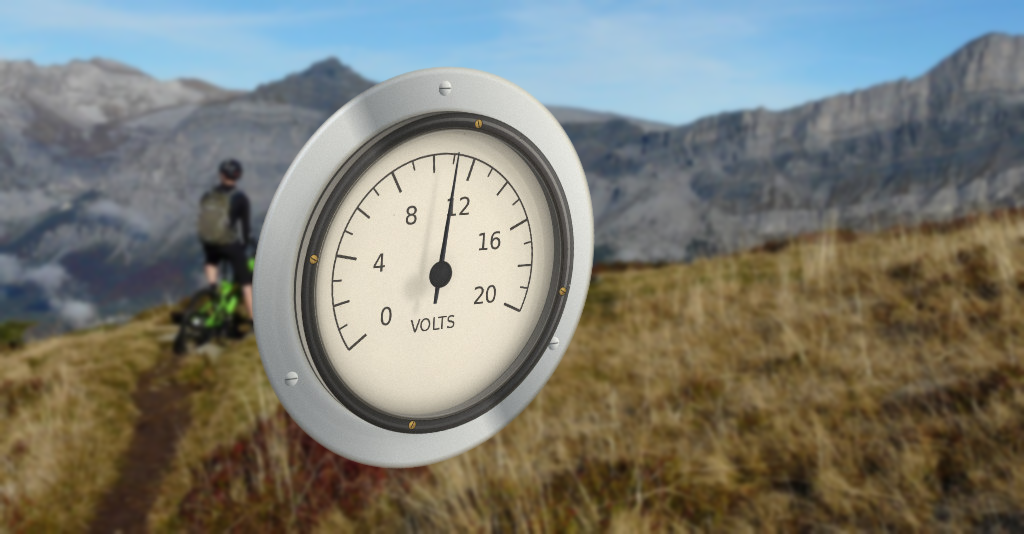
11 V
